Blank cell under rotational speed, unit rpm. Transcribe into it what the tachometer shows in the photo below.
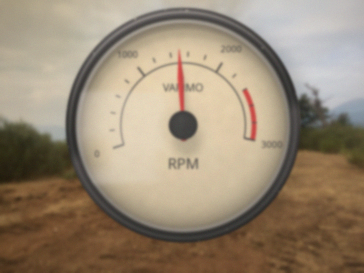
1500 rpm
